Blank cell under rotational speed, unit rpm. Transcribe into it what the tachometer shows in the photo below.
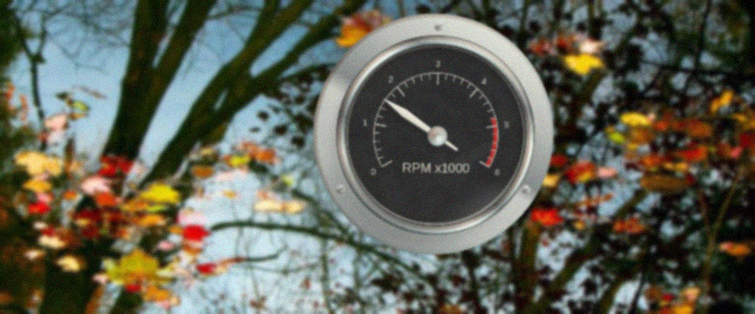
1600 rpm
